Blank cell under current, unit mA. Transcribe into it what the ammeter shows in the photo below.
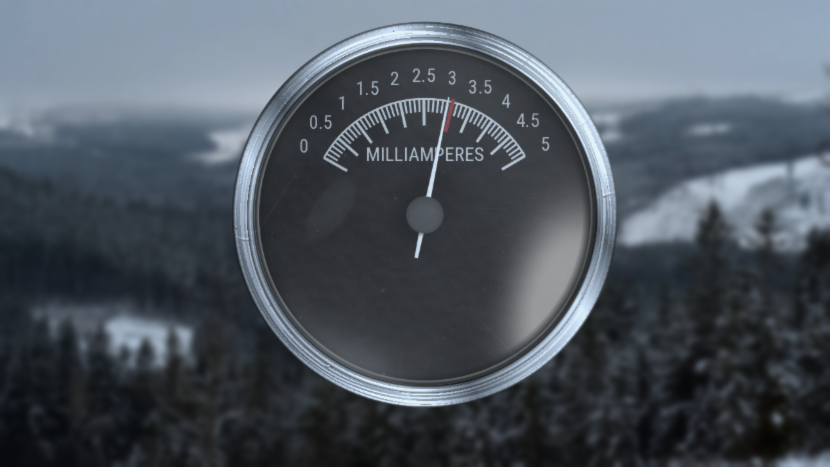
3 mA
